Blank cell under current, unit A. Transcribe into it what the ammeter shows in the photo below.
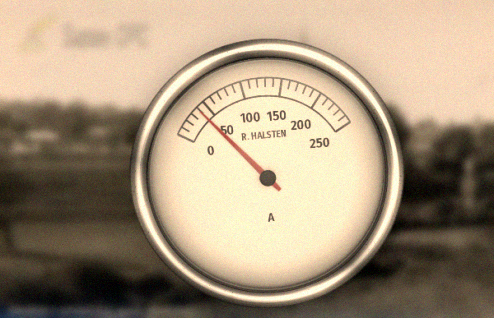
40 A
